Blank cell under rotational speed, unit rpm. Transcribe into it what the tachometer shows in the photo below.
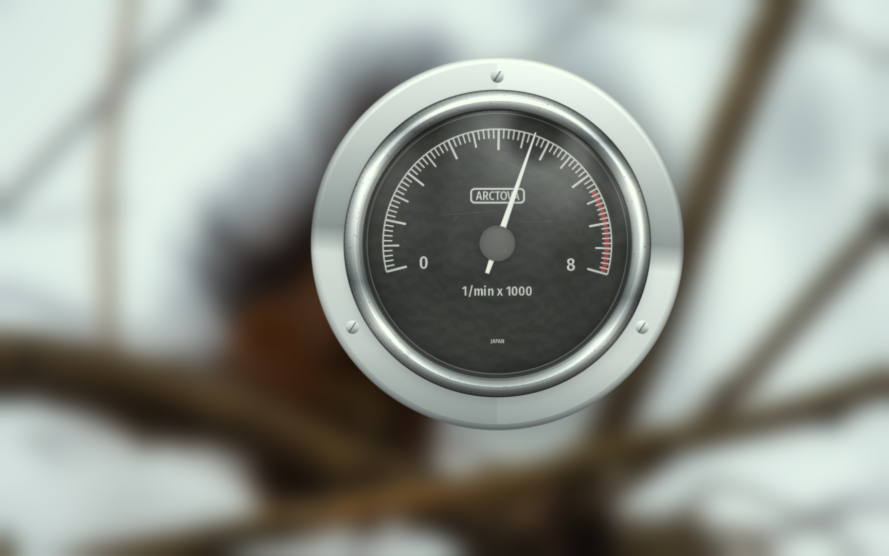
4700 rpm
